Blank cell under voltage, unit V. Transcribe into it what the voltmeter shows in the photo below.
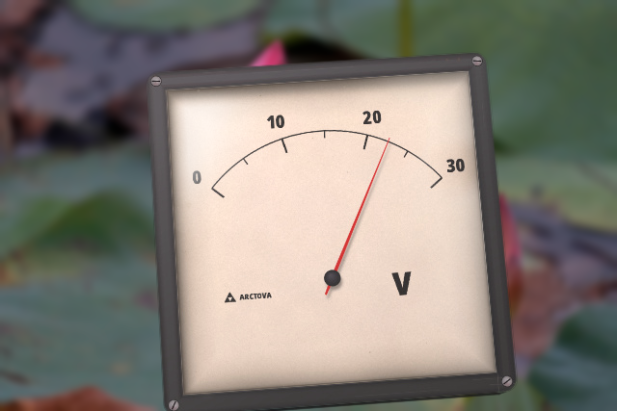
22.5 V
